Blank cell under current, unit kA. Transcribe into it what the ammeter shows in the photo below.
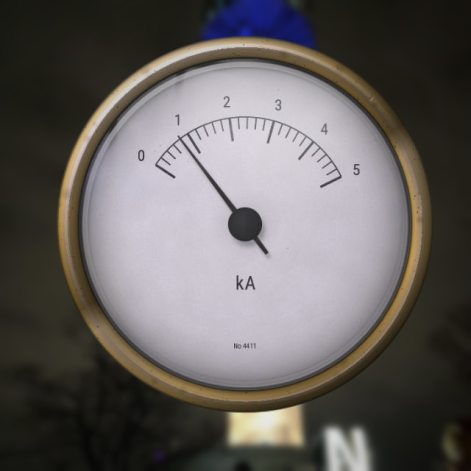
0.8 kA
